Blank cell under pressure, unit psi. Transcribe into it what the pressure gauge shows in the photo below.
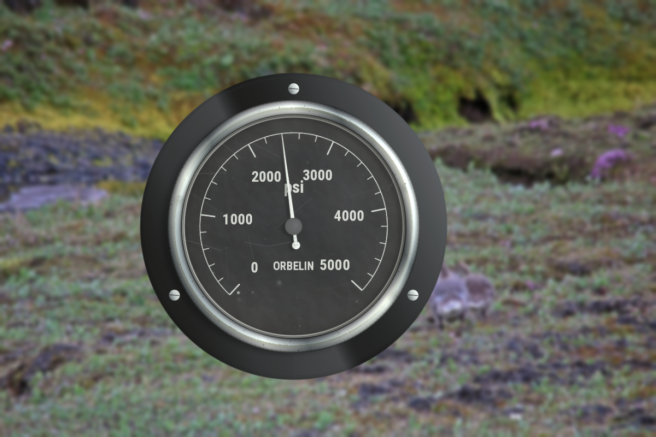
2400 psi
